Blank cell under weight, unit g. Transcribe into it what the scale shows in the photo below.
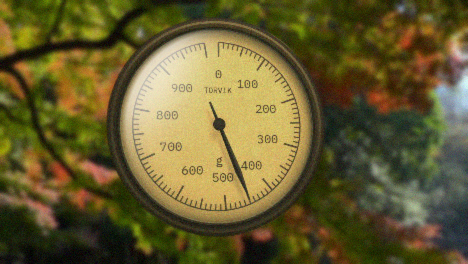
450 g
